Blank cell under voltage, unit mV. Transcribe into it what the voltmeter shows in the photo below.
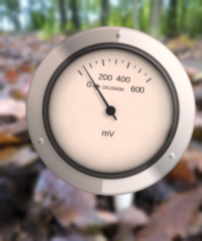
50 mV
